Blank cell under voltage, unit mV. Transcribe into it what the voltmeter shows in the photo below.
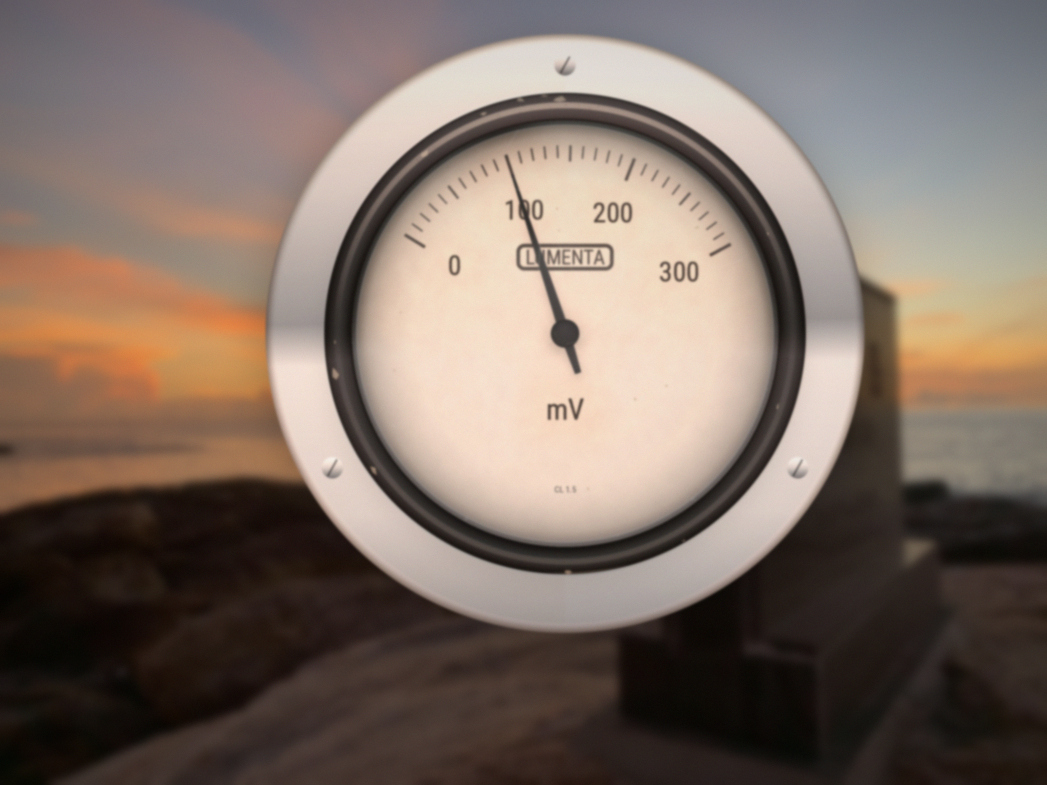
100 mV
